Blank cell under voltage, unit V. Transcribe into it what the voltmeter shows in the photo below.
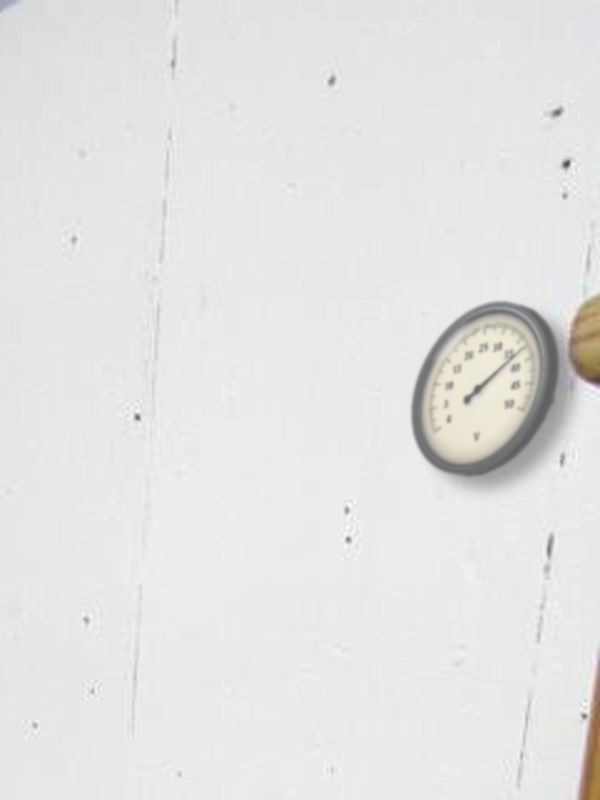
37.5 V
